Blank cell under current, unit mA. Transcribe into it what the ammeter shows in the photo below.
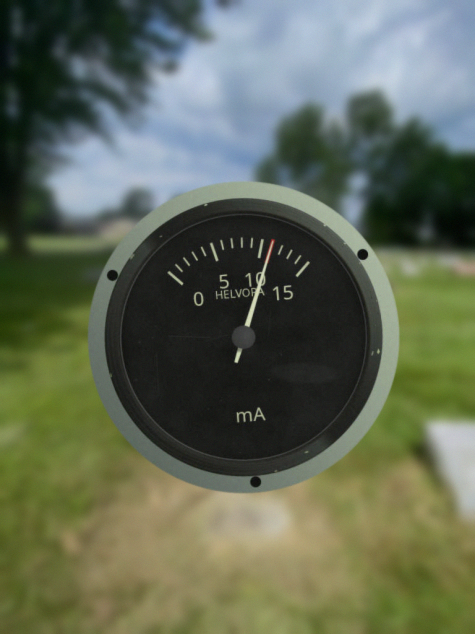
11 mA
